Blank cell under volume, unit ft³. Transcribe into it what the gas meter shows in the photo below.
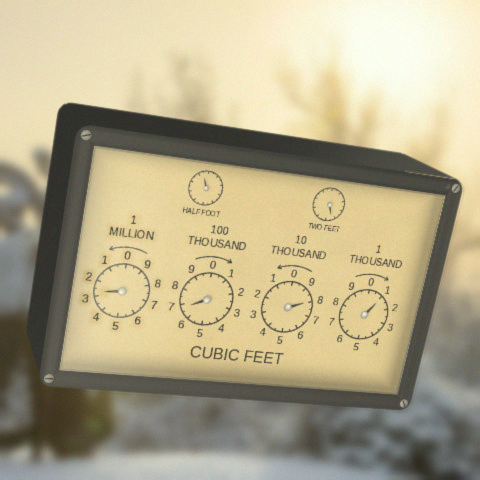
268100 ft³
